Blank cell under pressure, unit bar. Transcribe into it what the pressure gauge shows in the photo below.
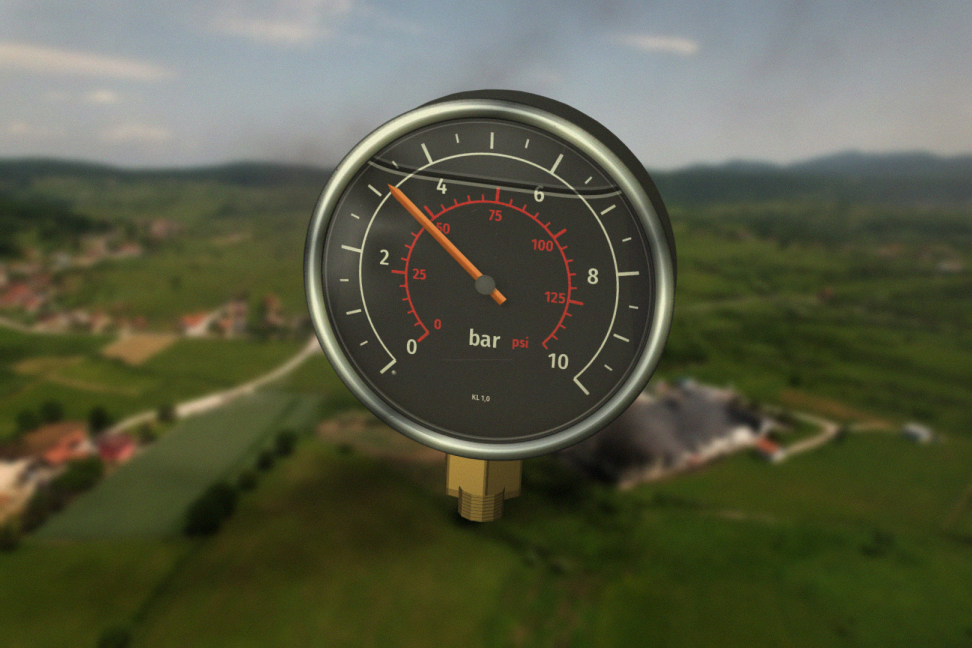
3.25 bar
